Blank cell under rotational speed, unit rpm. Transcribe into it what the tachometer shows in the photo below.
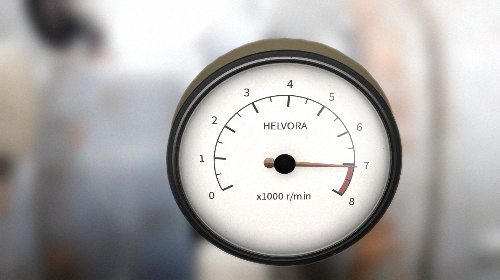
7000 rpm
